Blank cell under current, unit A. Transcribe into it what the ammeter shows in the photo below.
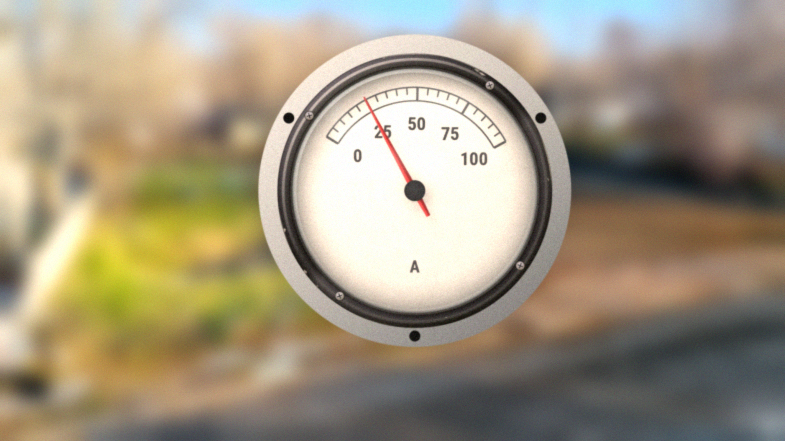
25 A
